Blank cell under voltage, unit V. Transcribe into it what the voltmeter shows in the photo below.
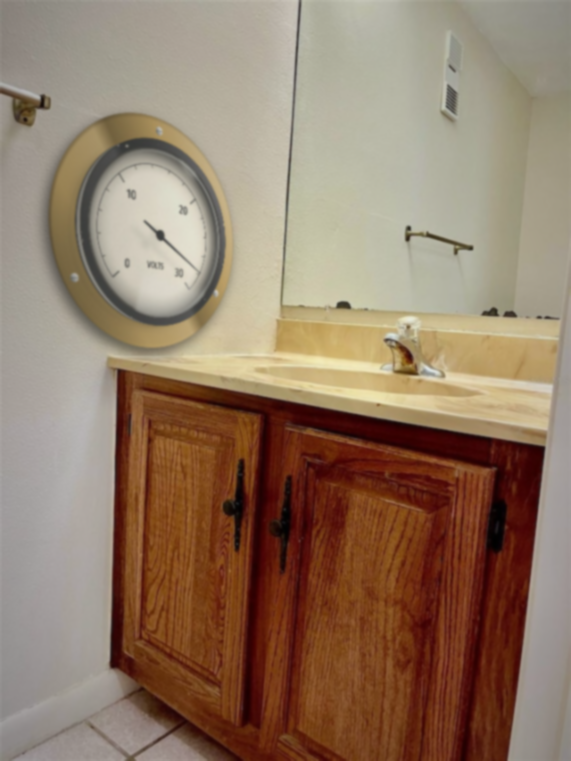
28 V
